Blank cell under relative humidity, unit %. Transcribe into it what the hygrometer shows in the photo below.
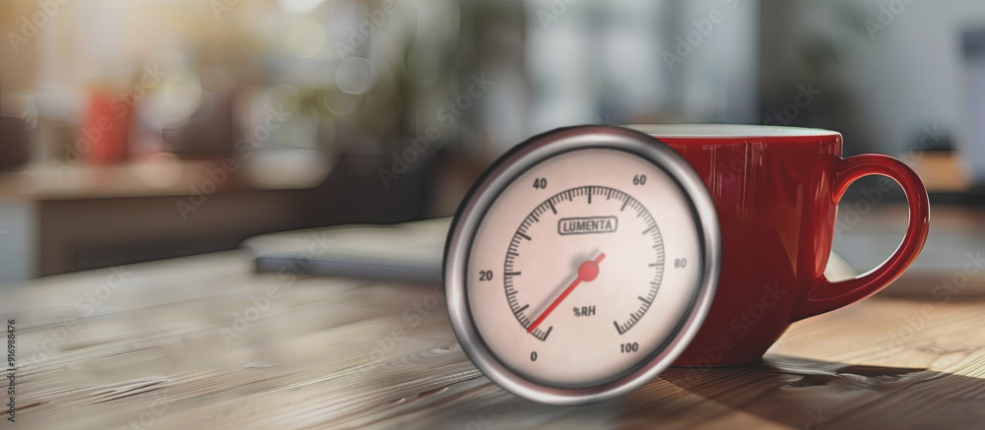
5 %
